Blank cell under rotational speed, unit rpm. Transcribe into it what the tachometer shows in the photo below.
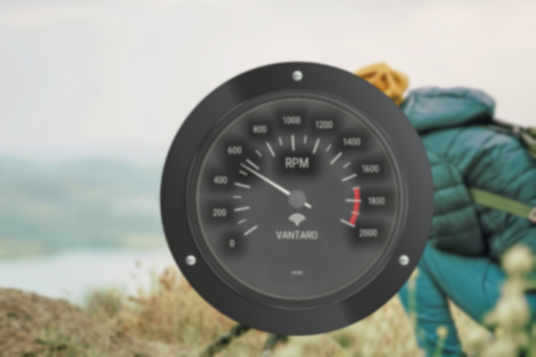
550 rpm
